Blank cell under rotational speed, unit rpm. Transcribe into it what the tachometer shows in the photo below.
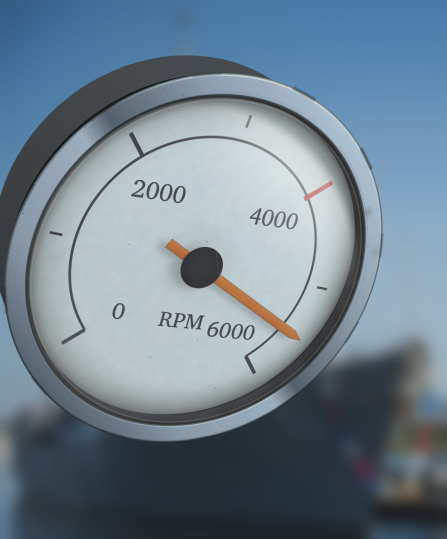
5500 rpm
